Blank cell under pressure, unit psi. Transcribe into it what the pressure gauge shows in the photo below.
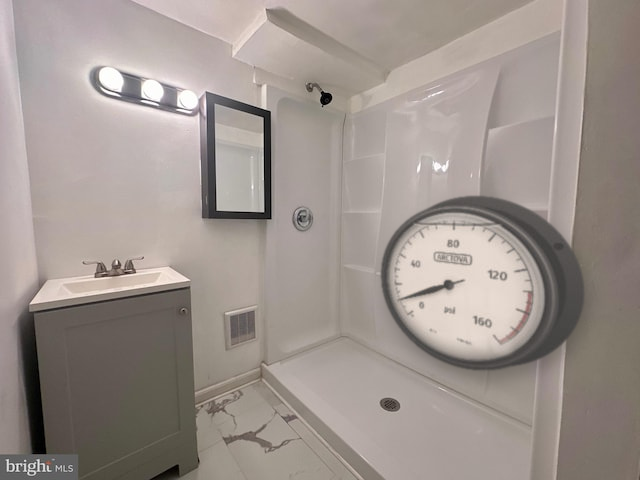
10 psi
